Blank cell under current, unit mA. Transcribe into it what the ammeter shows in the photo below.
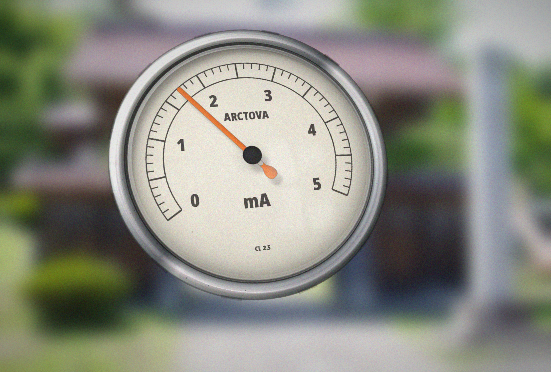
1.7 mA
